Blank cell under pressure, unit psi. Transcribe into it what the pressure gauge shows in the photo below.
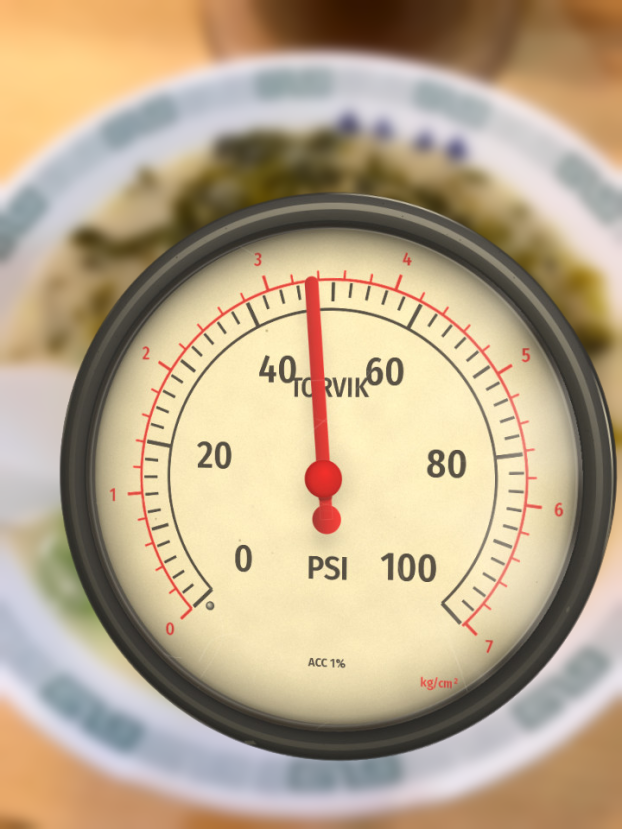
48 psi
